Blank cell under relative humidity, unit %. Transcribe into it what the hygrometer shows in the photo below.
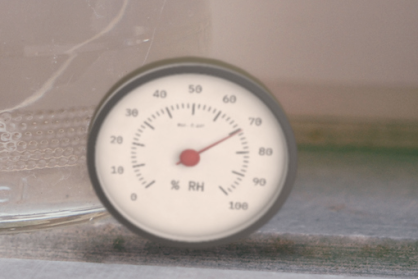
70 %
